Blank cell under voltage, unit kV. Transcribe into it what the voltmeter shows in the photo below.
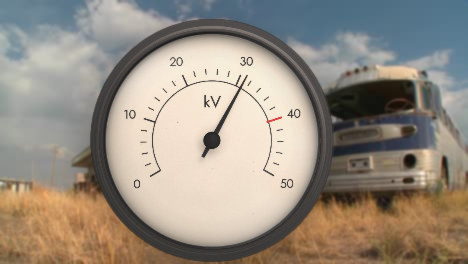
31 kV
